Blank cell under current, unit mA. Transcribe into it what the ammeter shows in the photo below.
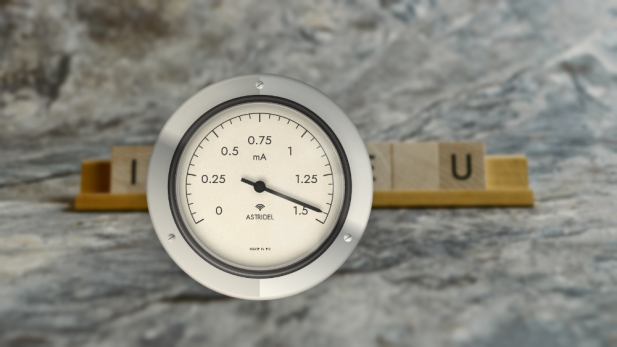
1.45 mA
